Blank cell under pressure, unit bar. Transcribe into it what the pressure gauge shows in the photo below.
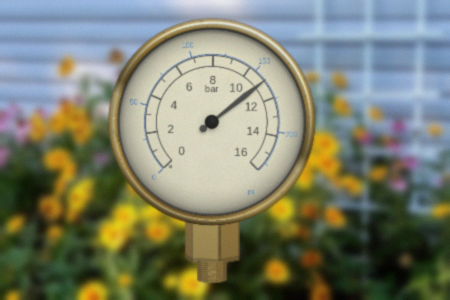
11 bar
